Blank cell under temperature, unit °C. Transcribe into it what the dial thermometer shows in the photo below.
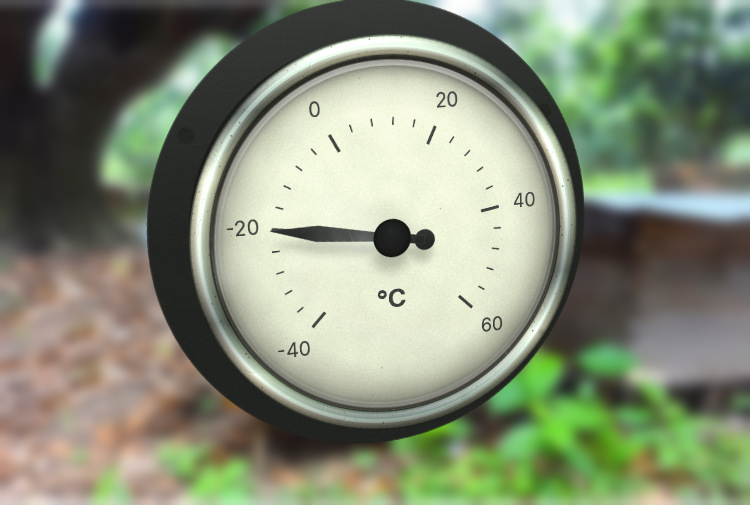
-20 °C
